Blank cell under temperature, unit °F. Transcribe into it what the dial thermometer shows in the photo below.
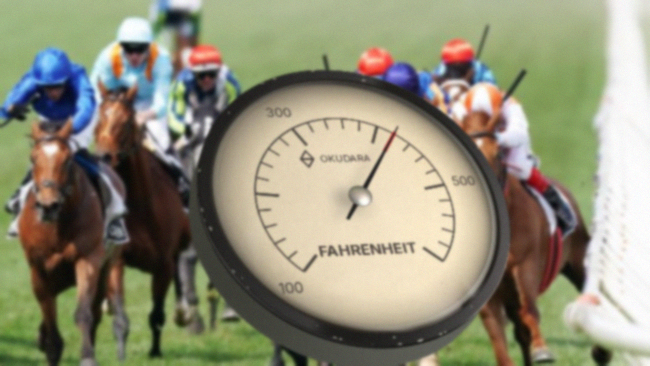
420 °F
